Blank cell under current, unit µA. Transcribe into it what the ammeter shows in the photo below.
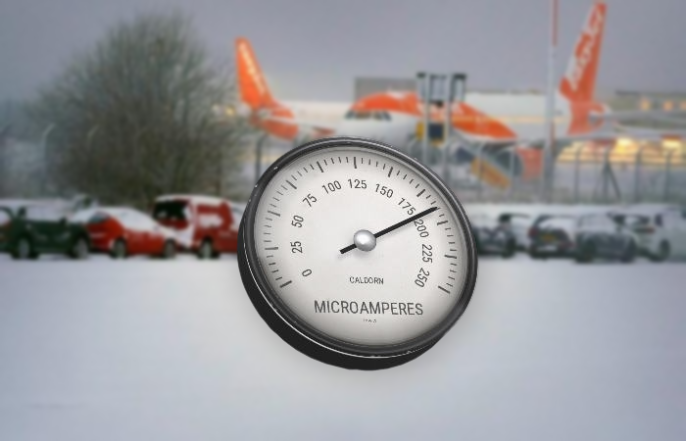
190 µA
